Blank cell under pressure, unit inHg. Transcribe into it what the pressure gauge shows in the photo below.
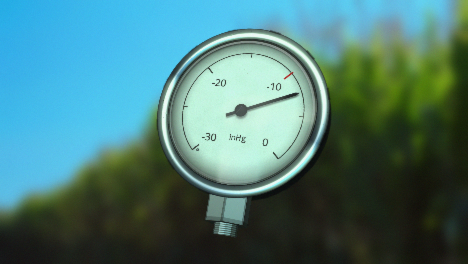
-7.5 inHg
